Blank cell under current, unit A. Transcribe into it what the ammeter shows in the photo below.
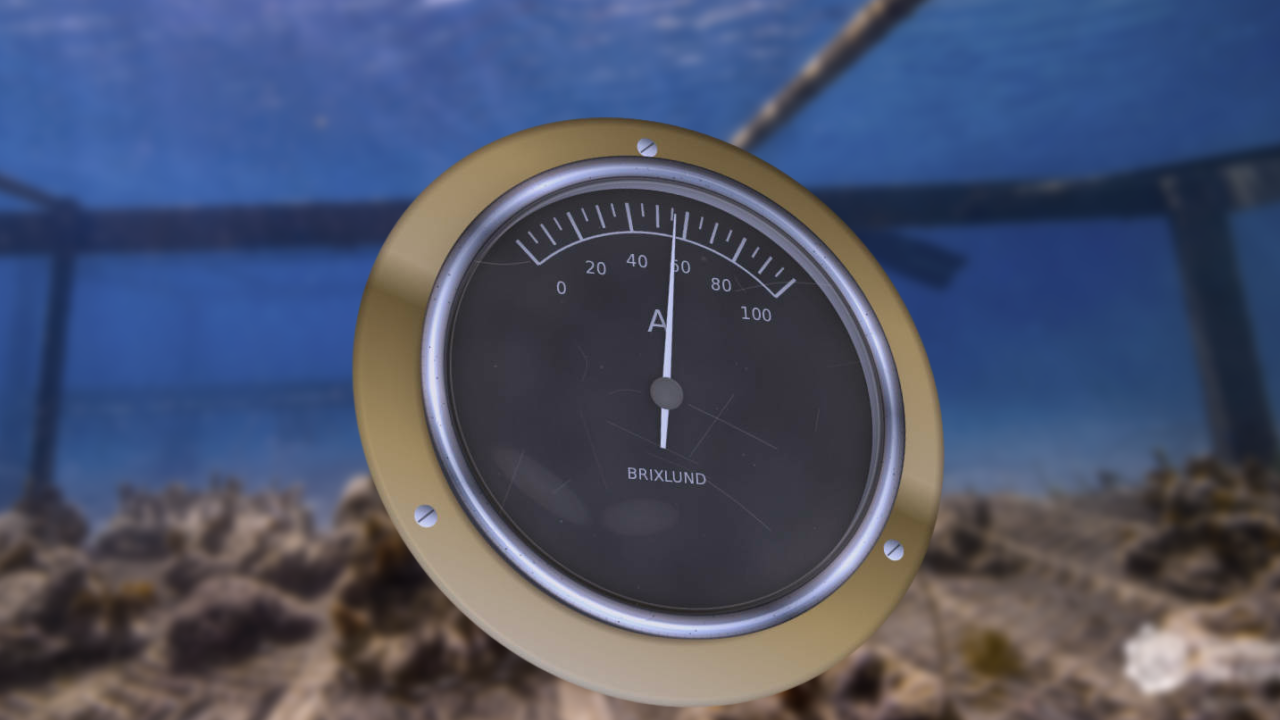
55 A
